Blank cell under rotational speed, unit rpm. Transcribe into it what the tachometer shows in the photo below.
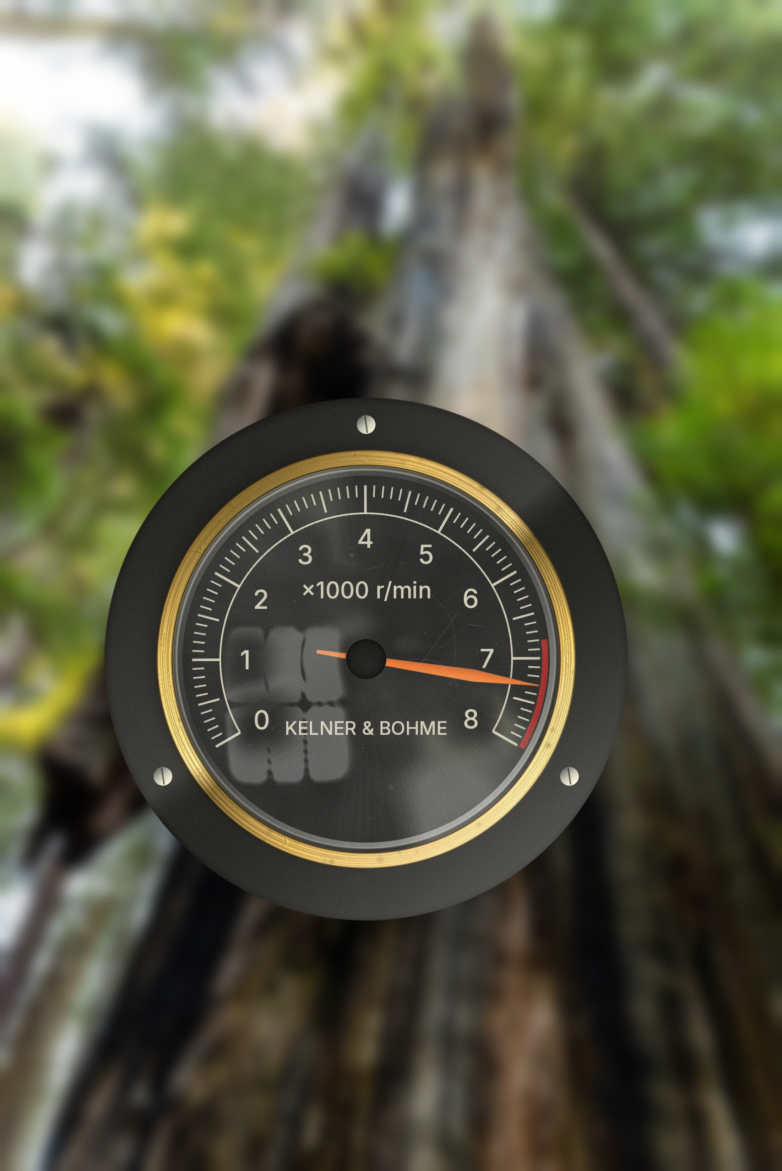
7300 rpm
